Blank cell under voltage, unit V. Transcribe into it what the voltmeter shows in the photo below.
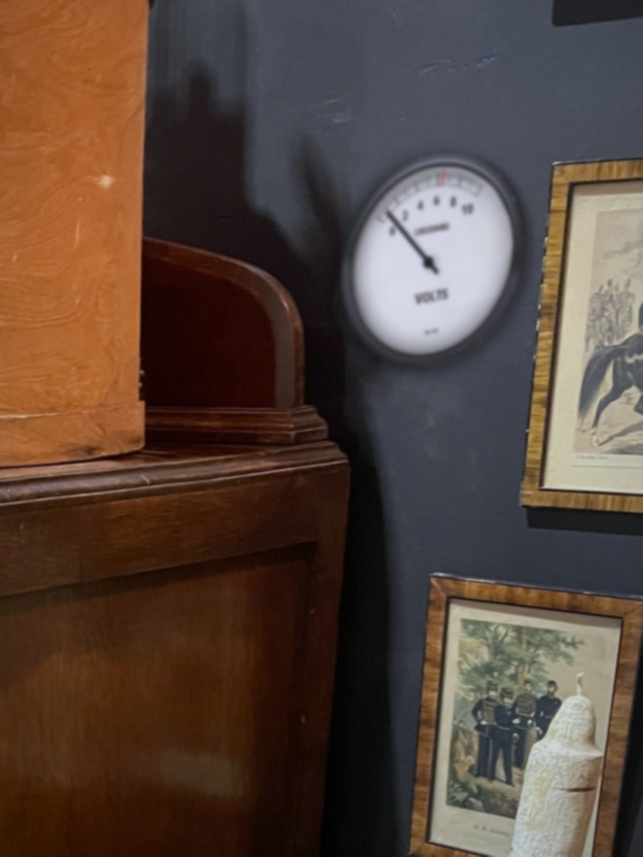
1 V
